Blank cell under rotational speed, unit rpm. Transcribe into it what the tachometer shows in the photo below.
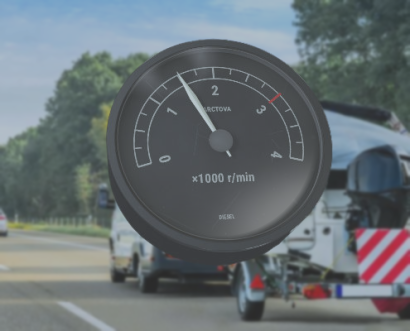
1500 rpm
